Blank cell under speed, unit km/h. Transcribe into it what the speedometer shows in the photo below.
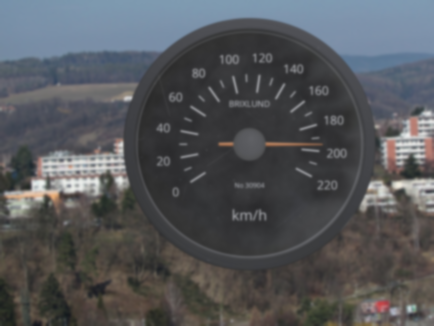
195 km/h
